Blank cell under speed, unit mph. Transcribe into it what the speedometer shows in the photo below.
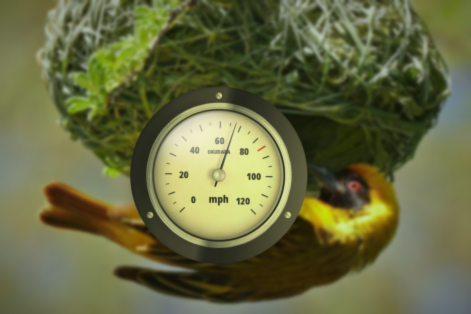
67.5 mph
